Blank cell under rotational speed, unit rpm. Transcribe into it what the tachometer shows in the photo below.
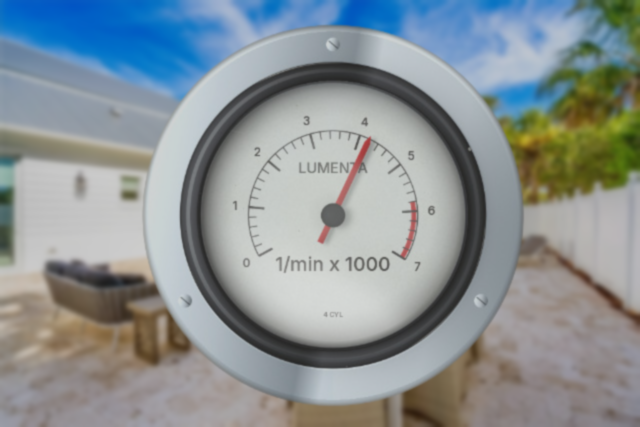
4200 rpm
